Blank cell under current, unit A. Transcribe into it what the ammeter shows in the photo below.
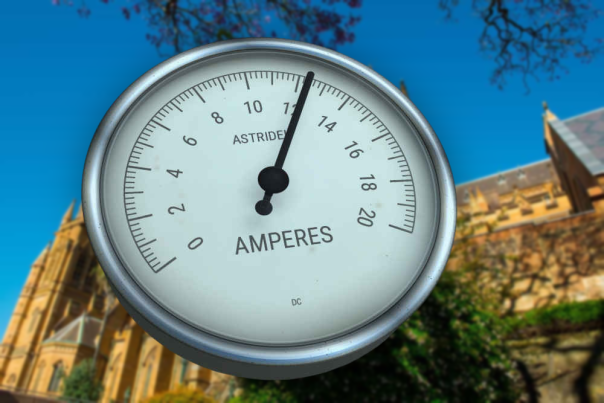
12.4 A
